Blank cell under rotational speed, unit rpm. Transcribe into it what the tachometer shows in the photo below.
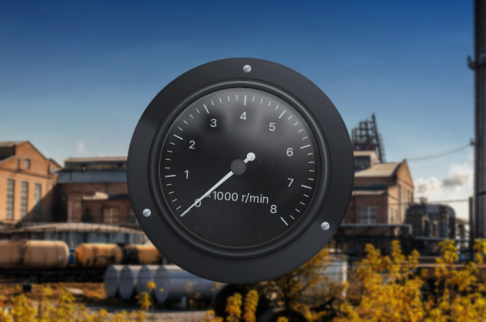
0 rpm
